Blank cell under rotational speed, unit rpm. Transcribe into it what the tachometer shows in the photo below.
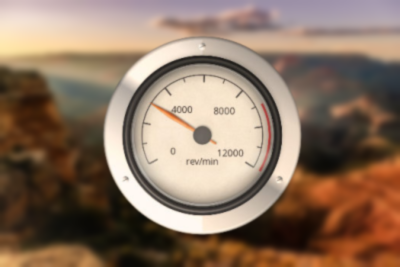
3000 rpm
